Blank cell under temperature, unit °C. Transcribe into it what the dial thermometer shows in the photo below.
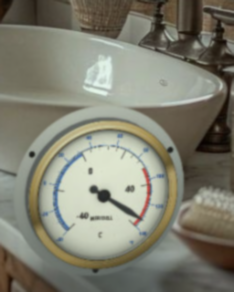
56 °C
